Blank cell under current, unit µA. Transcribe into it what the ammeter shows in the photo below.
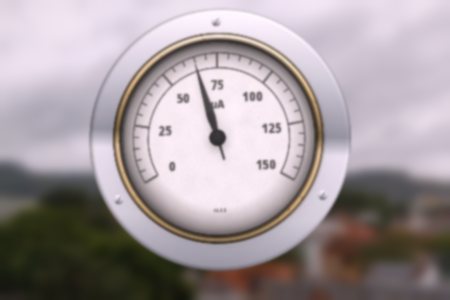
65 µA
